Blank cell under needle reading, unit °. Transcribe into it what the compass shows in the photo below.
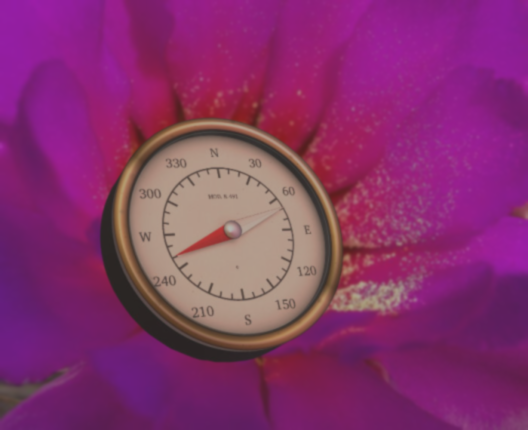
250 °
